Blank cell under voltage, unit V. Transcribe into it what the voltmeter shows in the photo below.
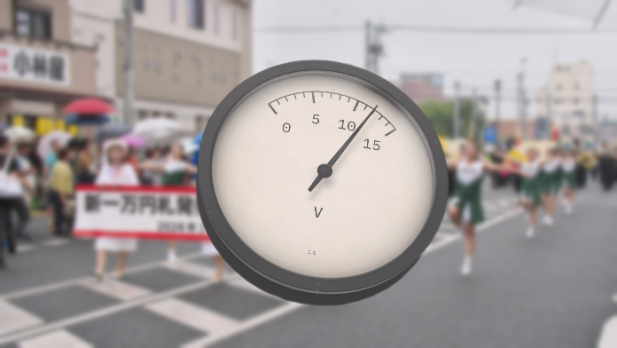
12 V
